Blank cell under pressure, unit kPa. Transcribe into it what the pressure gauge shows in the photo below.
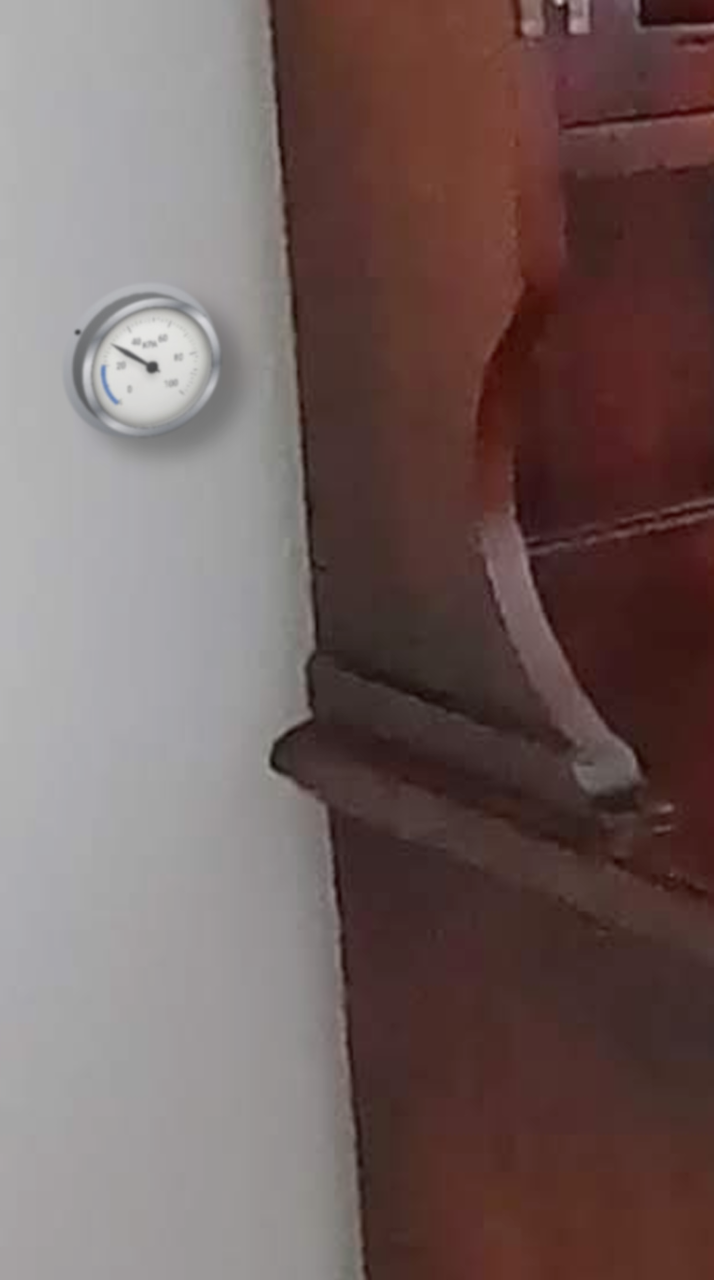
30 kPa
